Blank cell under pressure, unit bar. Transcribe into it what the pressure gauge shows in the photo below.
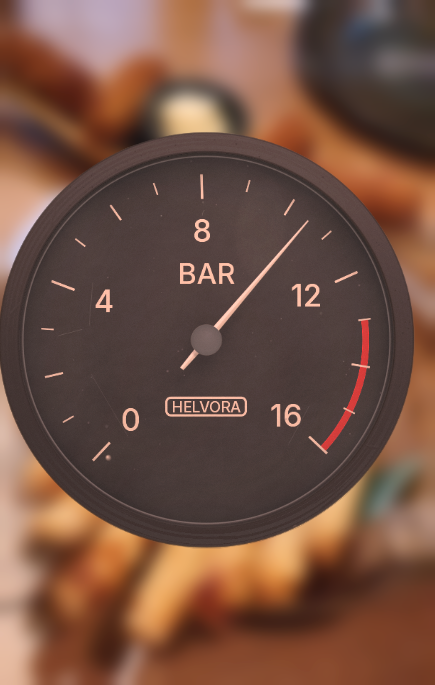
10.5 bar
